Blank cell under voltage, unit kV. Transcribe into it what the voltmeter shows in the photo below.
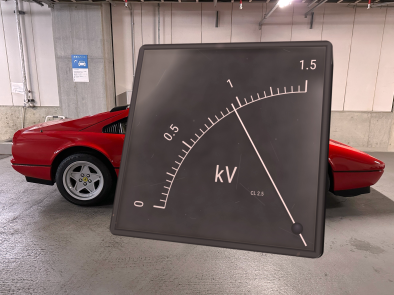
0.95 kV
